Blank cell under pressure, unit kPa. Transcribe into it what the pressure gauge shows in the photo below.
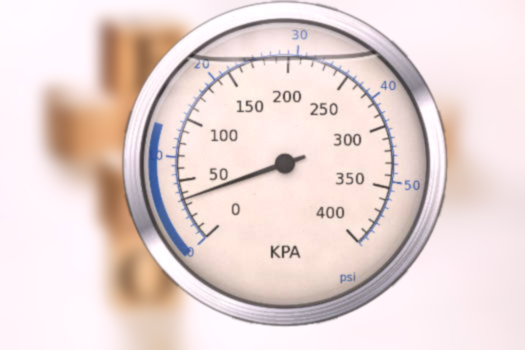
35 kPa
